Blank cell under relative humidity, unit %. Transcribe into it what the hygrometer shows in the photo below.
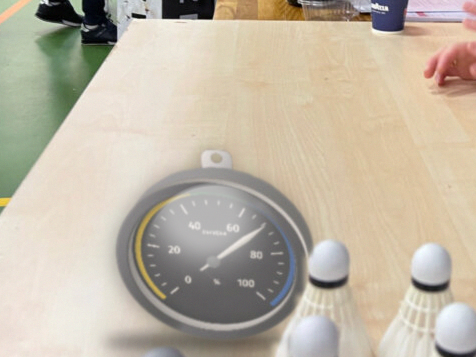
68 %
